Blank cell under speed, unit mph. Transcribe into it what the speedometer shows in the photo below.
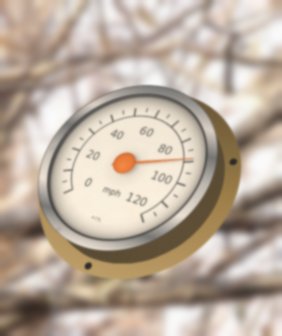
90 mph
